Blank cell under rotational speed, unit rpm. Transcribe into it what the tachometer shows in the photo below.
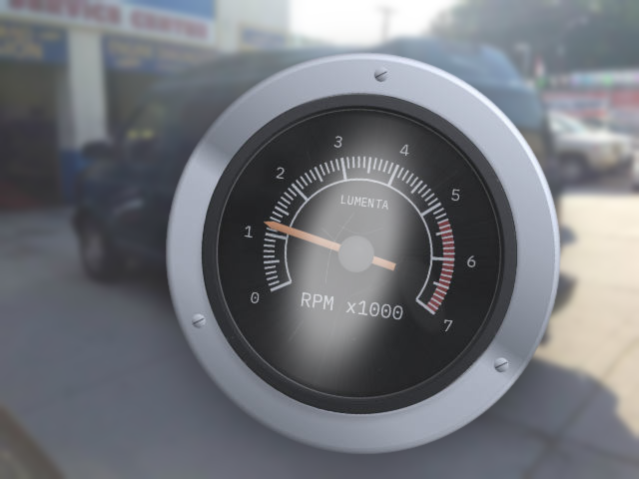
1200 rpm
